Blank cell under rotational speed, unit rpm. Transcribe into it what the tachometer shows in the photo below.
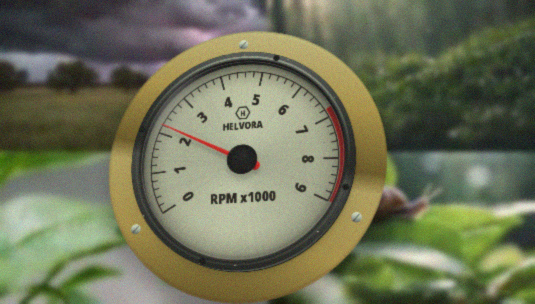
2200 rpm
